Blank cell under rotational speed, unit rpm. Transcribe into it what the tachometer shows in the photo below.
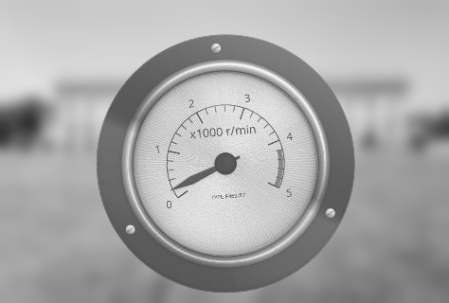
200 rpm
